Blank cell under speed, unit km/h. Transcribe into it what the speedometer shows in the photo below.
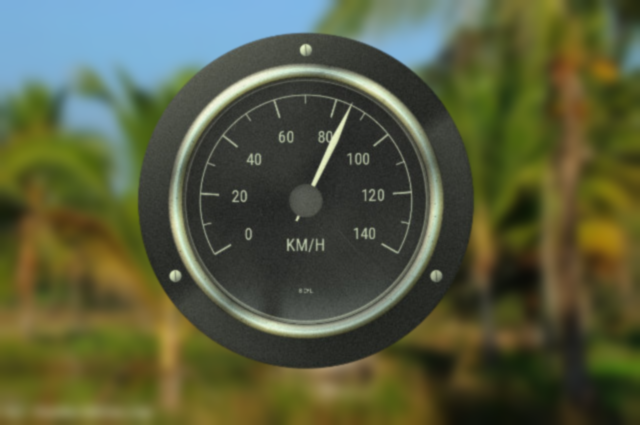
85 km/h
